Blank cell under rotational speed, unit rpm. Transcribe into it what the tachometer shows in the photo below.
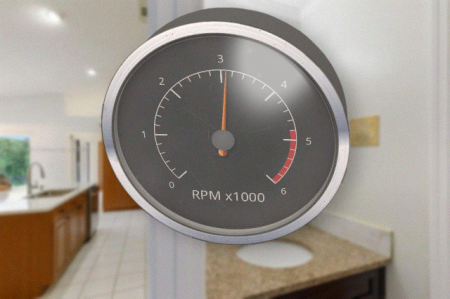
3100 rpm
